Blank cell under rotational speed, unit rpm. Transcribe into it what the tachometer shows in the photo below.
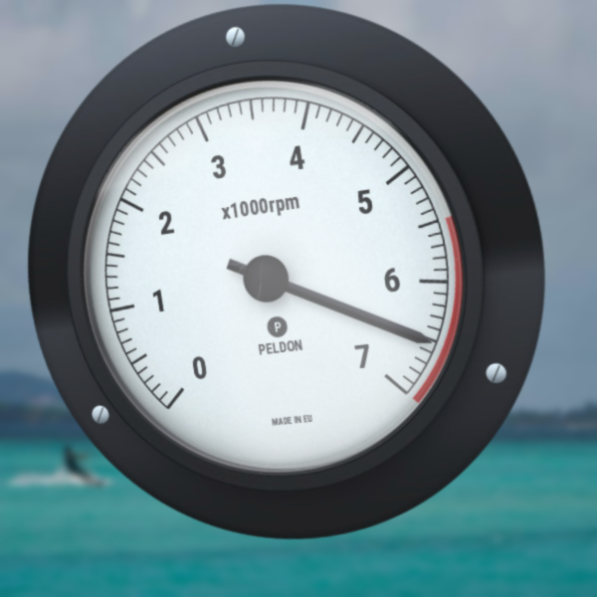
6500 rpm
